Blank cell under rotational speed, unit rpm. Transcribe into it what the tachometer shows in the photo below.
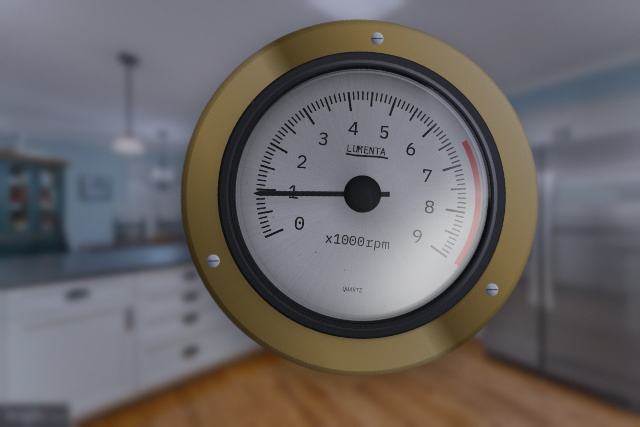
900 rpm
